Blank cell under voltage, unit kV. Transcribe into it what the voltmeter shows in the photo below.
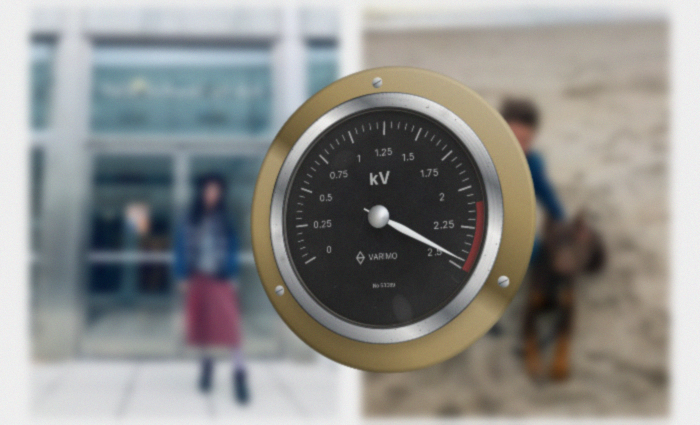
2.45 kV
